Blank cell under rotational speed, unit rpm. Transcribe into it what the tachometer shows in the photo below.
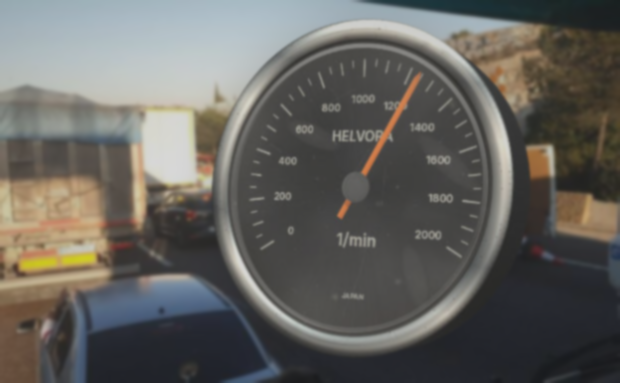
1250 rpm
